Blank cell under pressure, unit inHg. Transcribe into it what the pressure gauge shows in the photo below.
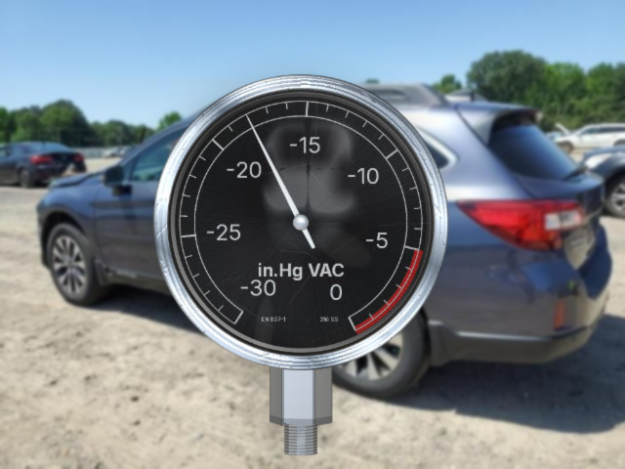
-18 inHg
